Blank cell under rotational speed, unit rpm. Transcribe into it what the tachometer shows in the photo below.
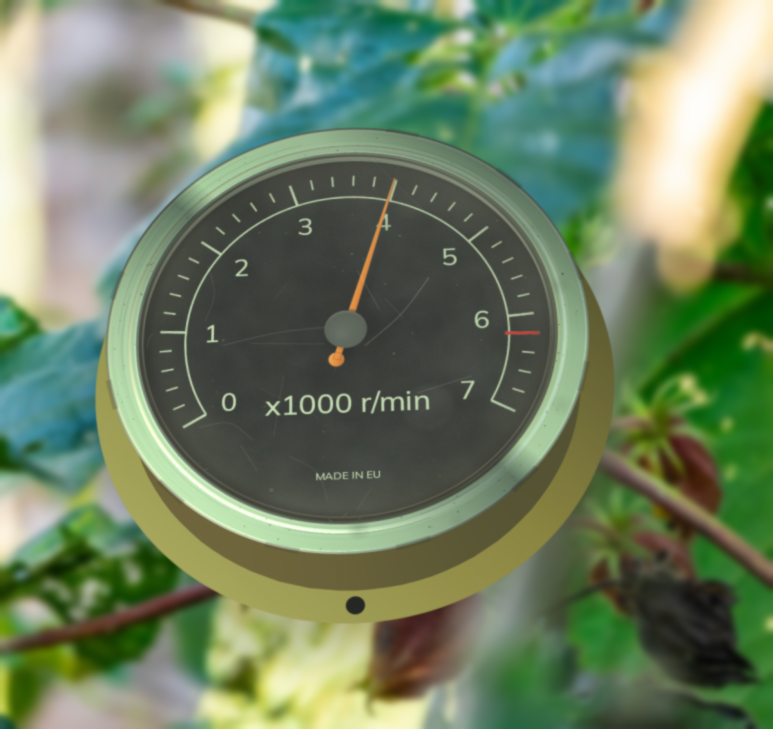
4000 rpm
